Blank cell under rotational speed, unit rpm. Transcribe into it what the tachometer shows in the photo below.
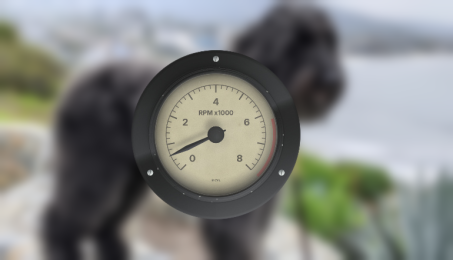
600 rpm
